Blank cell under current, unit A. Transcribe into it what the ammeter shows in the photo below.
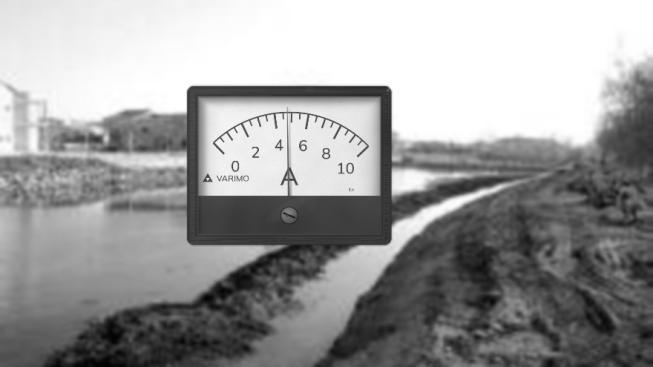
4.75 A
